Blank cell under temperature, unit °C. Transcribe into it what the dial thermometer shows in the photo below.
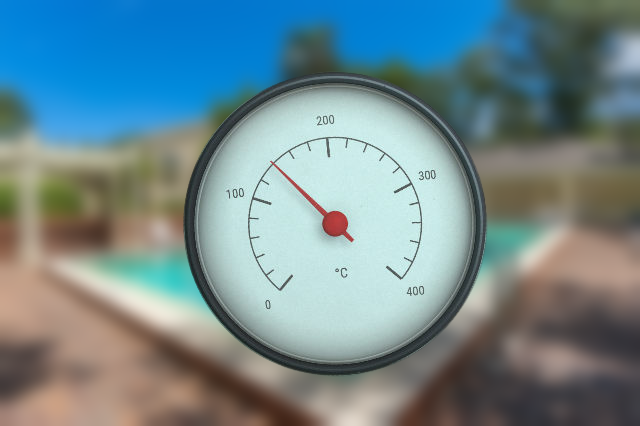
140 °C
